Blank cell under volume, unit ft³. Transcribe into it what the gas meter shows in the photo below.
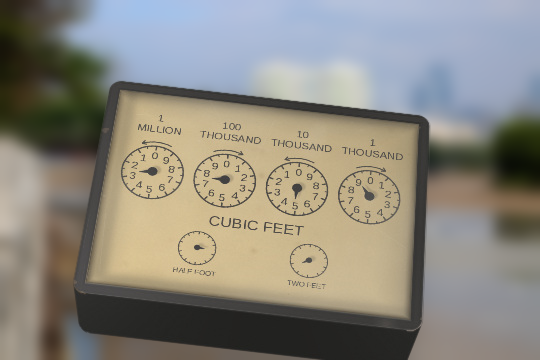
274900 ft³
